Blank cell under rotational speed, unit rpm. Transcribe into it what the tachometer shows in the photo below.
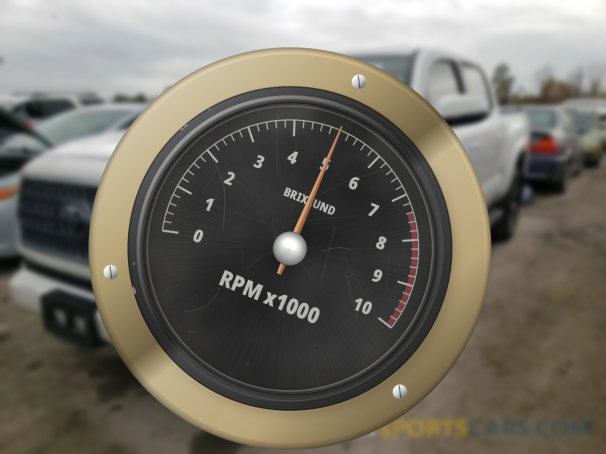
5000 rpm
